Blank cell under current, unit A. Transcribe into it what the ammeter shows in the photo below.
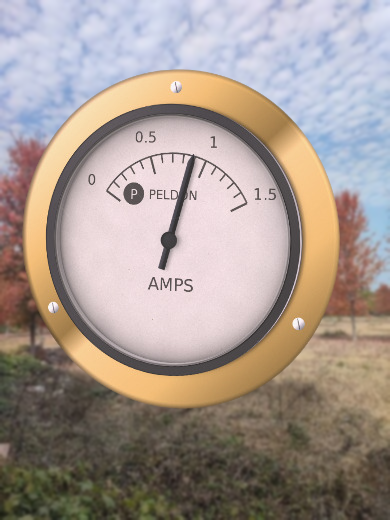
0.9 A
